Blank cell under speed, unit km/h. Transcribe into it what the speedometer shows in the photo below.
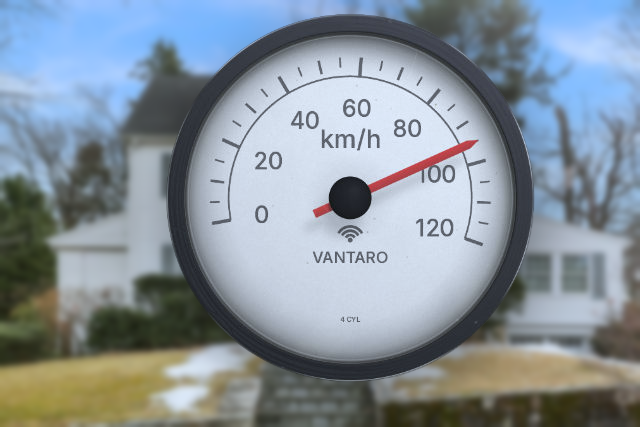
95 km/h
